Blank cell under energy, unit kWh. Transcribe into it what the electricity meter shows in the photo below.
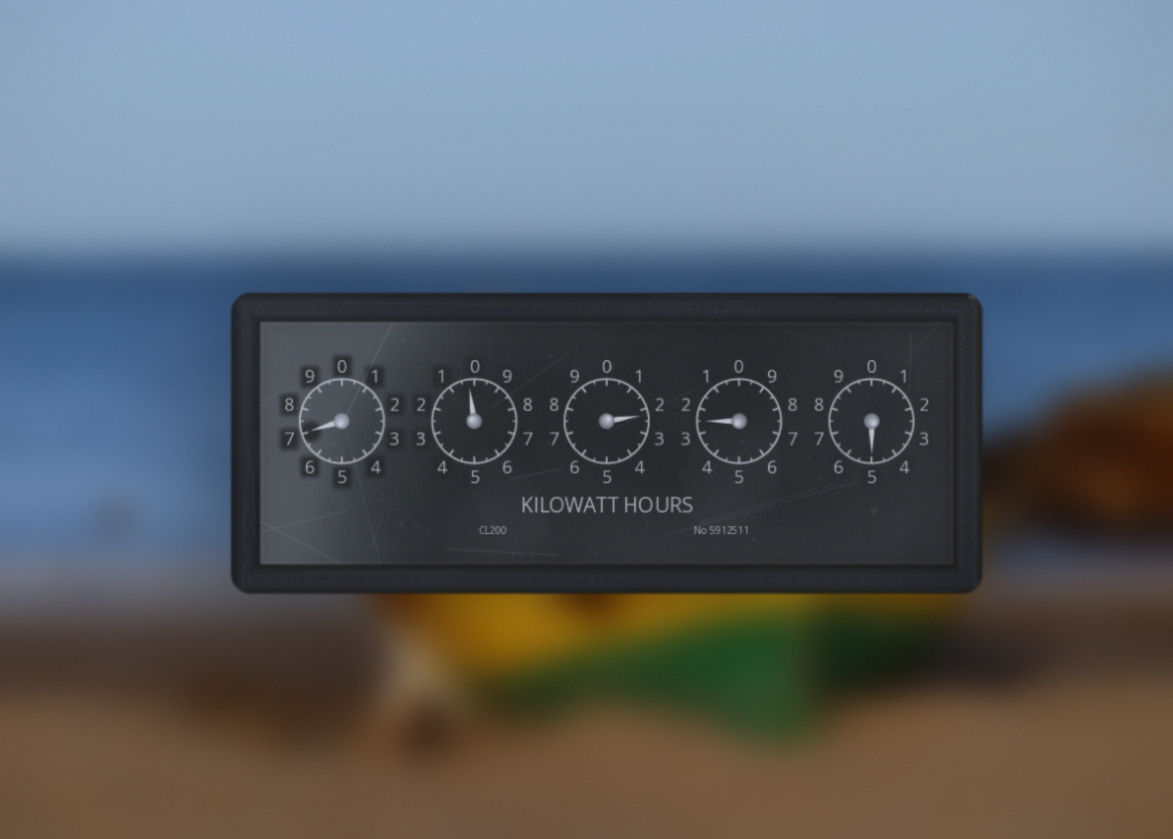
70225 kWh
